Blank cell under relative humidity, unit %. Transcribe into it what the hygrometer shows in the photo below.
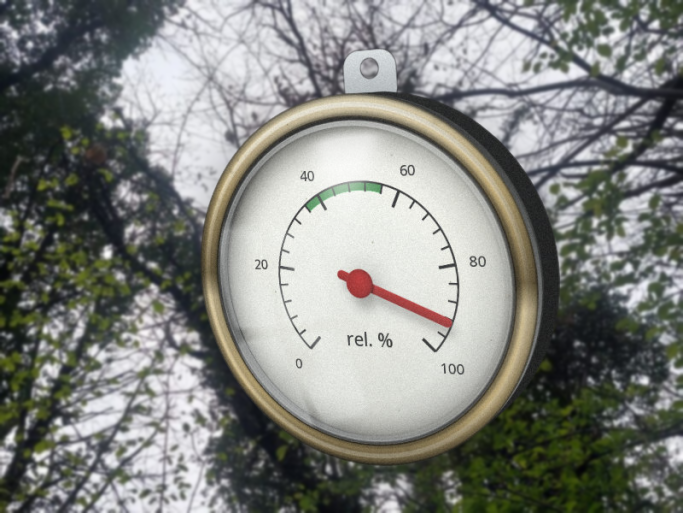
92 %
